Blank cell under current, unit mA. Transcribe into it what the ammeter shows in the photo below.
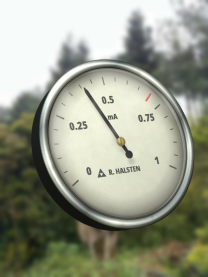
0.4 mA
